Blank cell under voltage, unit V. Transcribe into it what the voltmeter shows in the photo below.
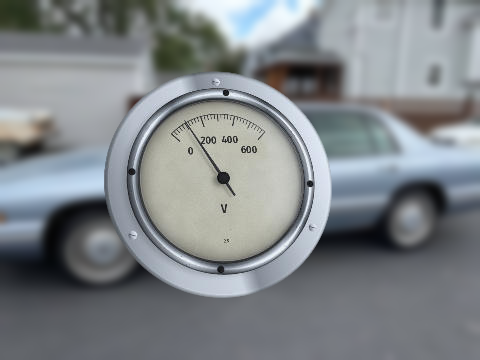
100 V
